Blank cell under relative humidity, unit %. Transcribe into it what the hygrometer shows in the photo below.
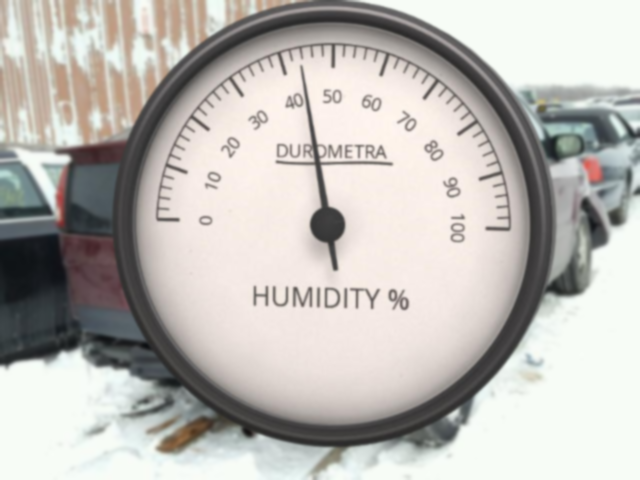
44 %
